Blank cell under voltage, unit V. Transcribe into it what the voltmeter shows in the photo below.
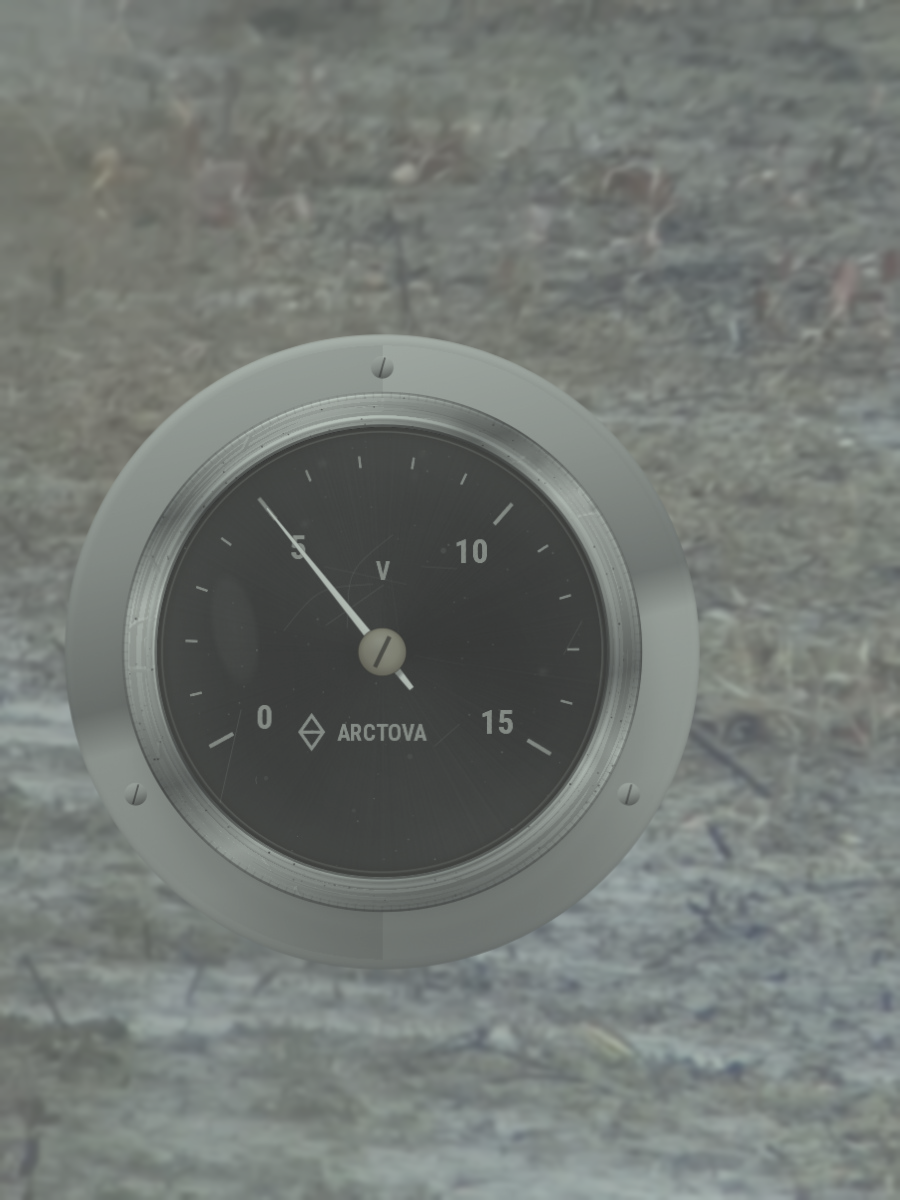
5 V
